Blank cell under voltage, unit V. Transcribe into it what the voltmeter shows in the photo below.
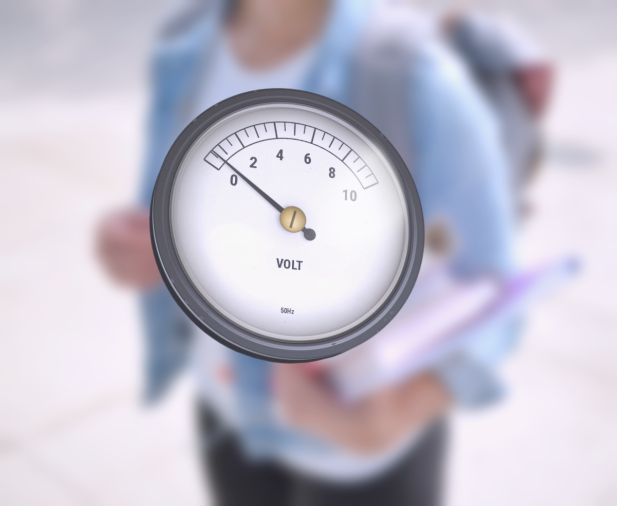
0.5 V
